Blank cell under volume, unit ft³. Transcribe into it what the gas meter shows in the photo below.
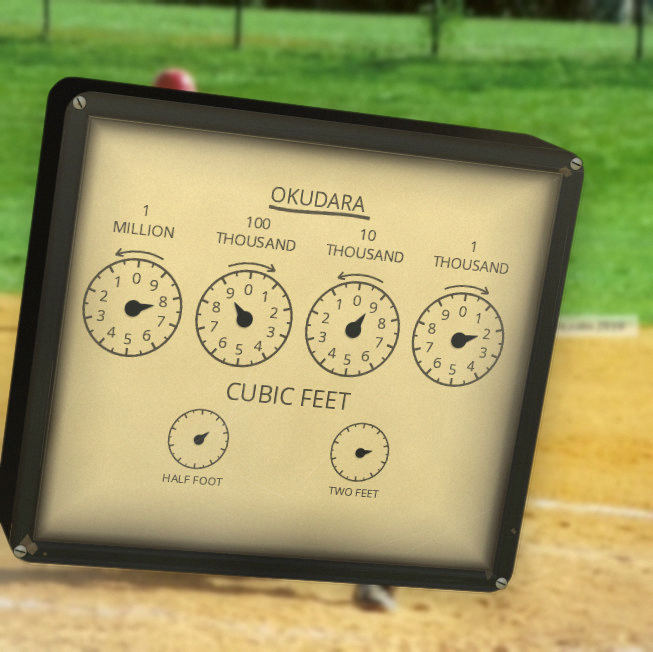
789200 ft³
